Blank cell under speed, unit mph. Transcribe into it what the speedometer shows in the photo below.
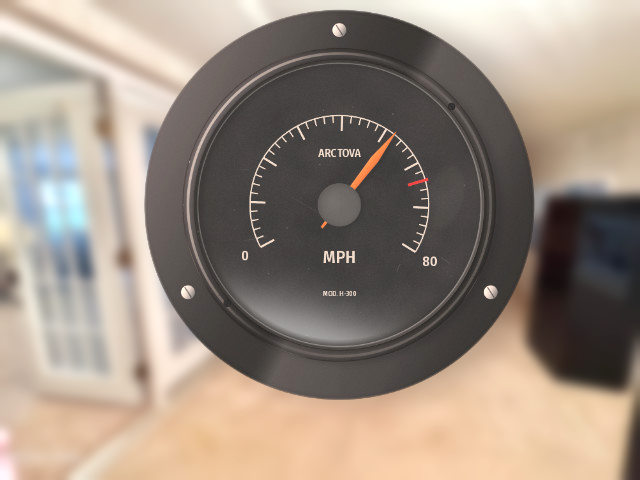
52 mph
